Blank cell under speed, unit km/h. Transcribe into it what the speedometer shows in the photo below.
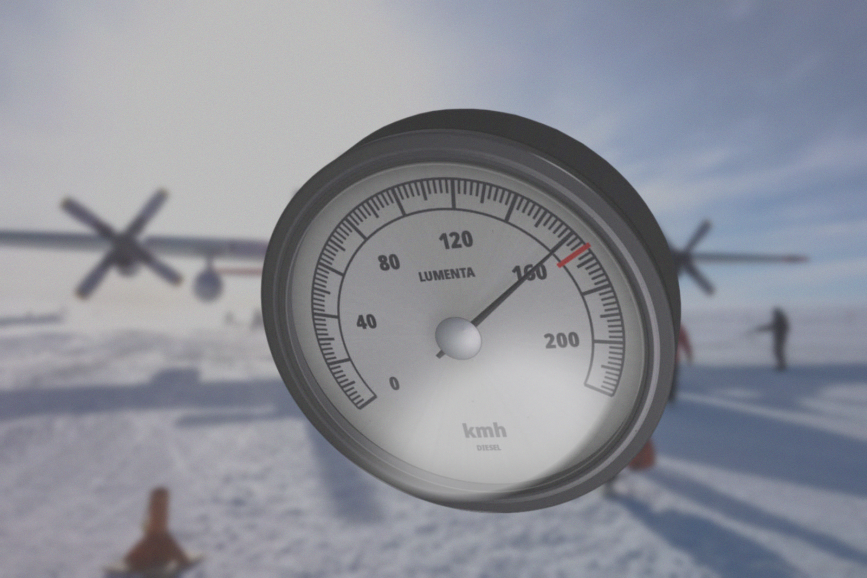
160 km/h
